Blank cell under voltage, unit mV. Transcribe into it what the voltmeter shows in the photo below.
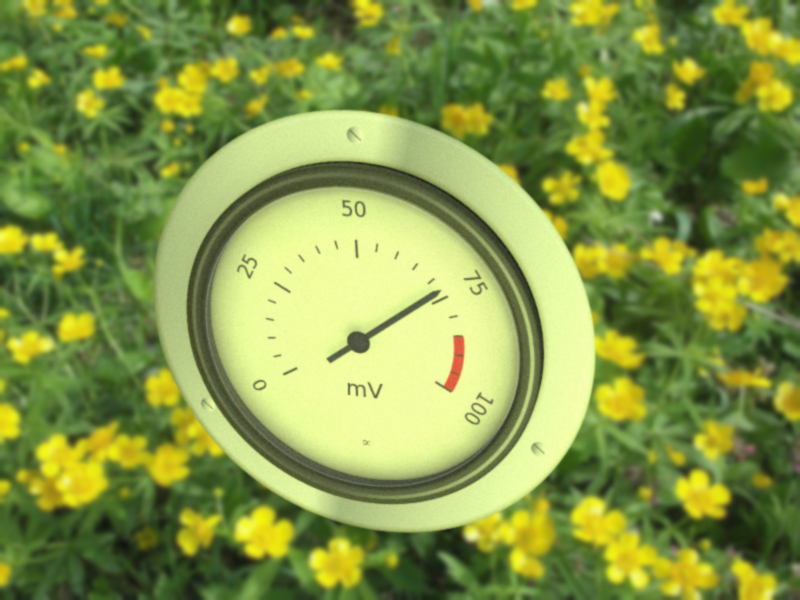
72.5 mV
